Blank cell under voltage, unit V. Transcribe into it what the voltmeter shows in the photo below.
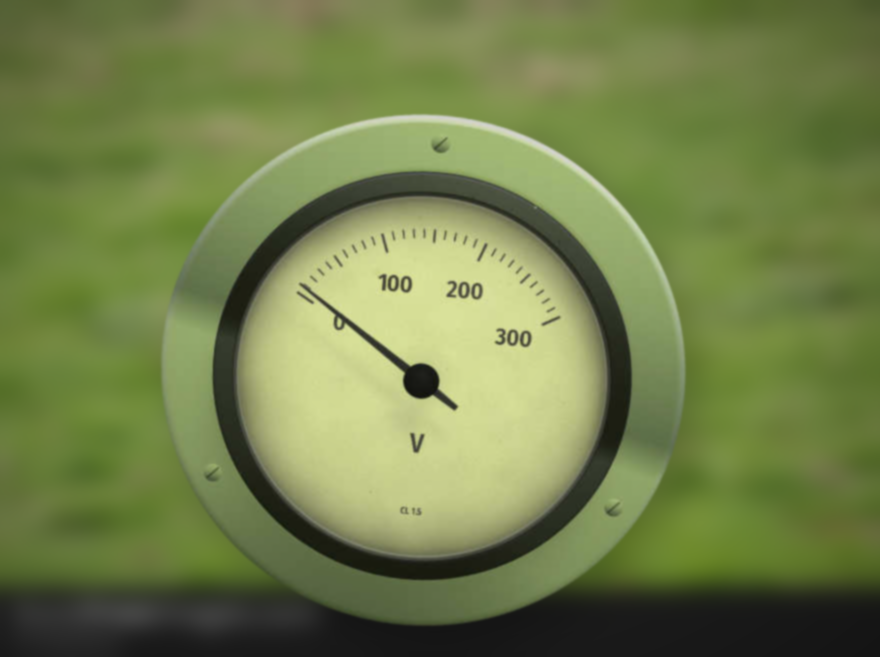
10 V
